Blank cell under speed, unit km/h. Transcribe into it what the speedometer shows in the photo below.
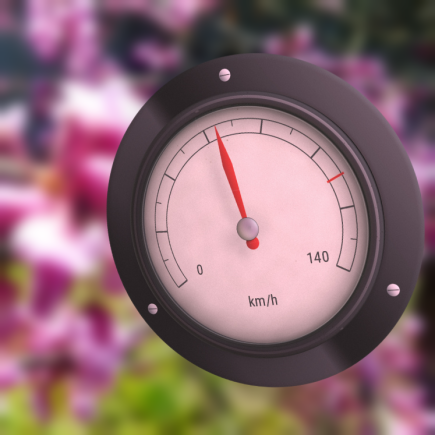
65 km/h
